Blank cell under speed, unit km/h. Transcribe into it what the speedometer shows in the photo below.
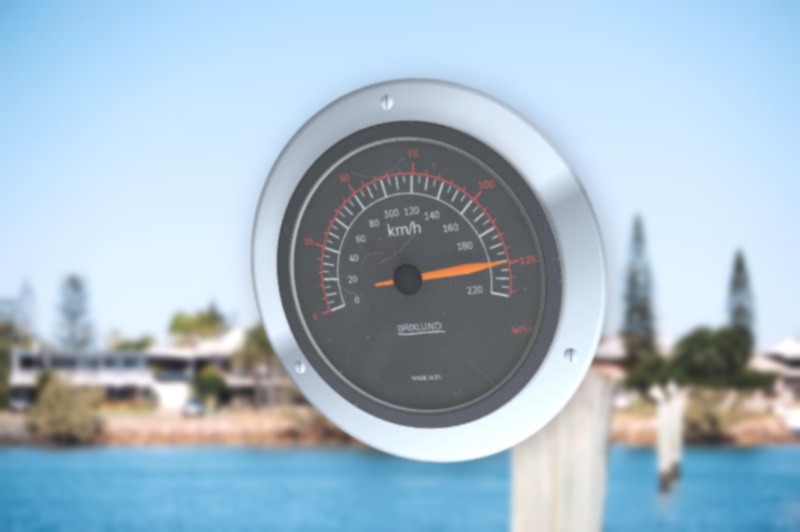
200 km/h
